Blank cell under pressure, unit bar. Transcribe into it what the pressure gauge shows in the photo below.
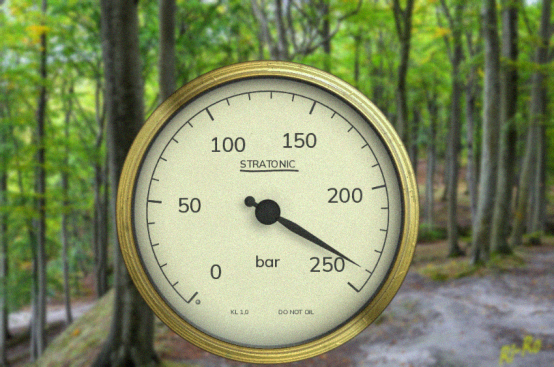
240 bar
